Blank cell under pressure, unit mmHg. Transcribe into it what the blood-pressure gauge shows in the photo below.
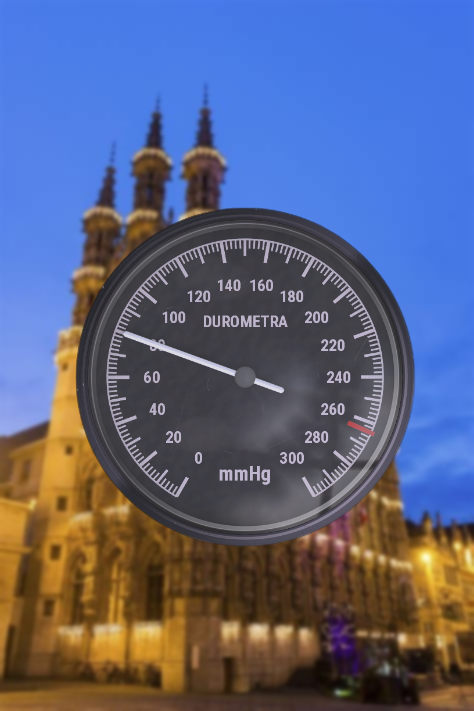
80 mmHg
